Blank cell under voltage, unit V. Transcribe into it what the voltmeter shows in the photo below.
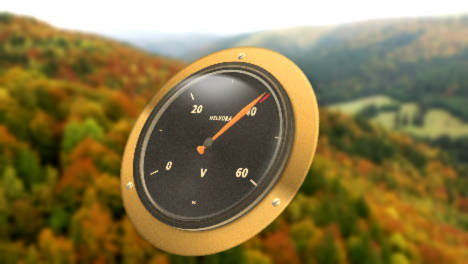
40 V
